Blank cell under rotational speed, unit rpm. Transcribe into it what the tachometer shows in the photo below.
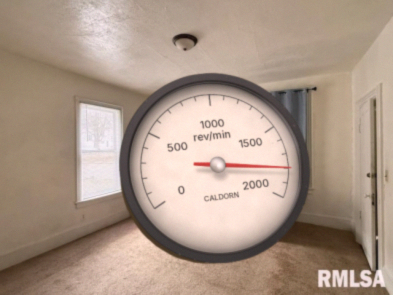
1800 rpm
